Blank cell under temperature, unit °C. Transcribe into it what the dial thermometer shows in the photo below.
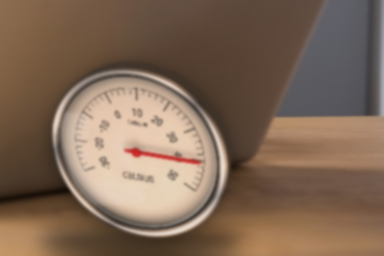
40 °C
